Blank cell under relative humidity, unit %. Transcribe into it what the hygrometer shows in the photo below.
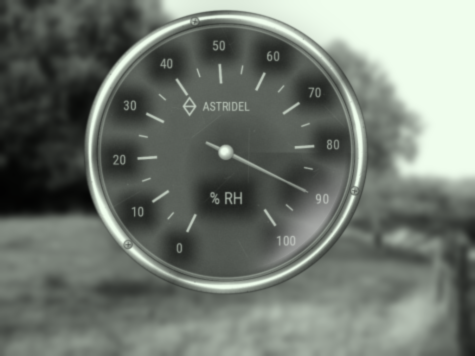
90 %
